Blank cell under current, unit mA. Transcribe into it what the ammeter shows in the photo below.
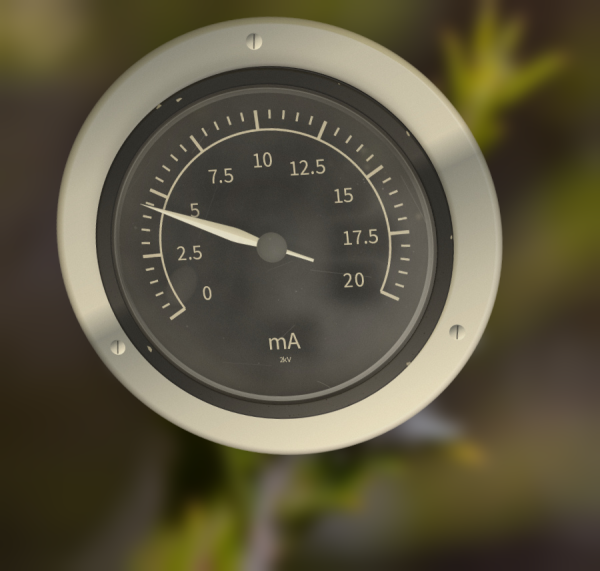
4.5 mA
